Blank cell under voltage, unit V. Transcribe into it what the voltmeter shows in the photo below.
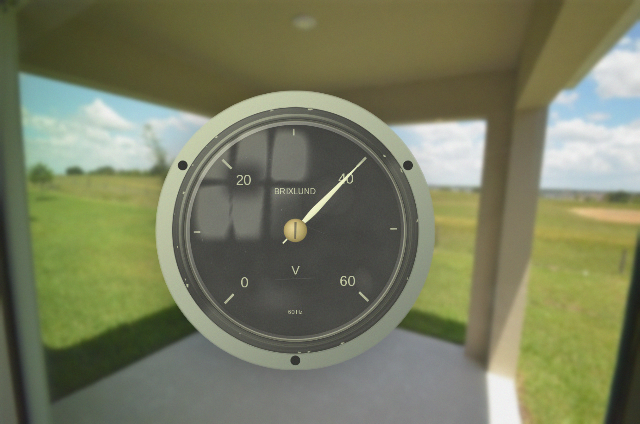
40 V
